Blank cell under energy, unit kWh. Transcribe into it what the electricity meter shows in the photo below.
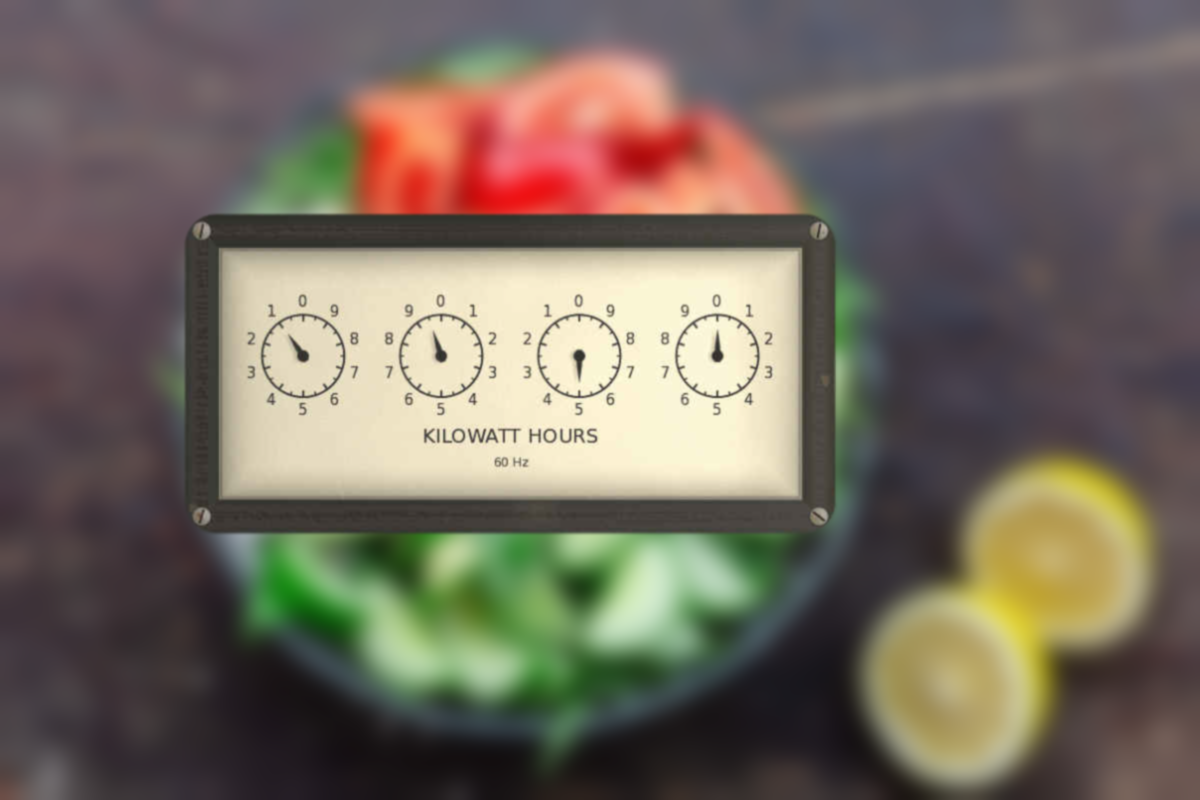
950 kWh
